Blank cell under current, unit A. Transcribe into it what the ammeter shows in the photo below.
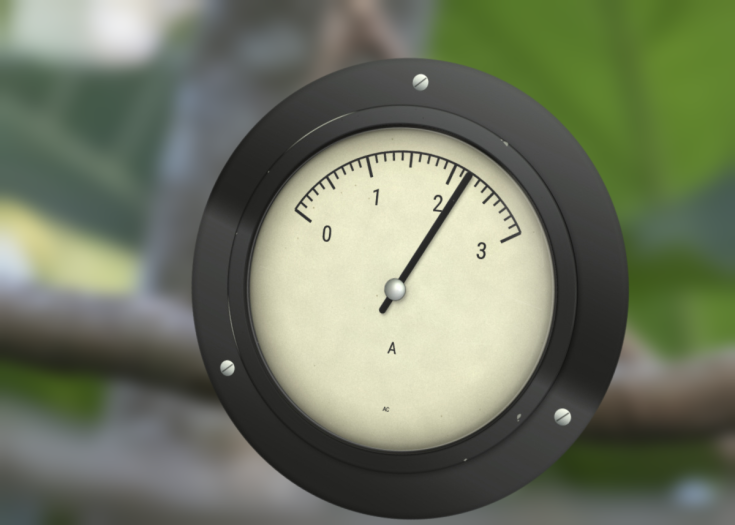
2.2 A
